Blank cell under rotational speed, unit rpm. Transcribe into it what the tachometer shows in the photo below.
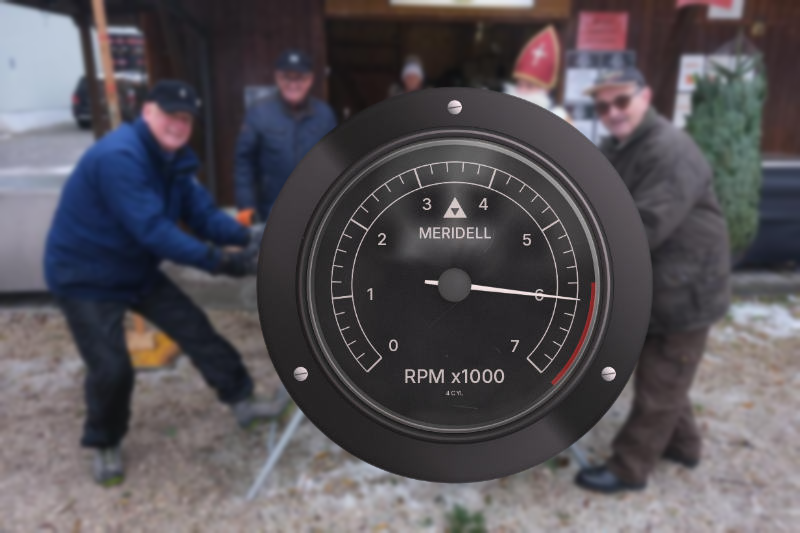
6000 rpm
